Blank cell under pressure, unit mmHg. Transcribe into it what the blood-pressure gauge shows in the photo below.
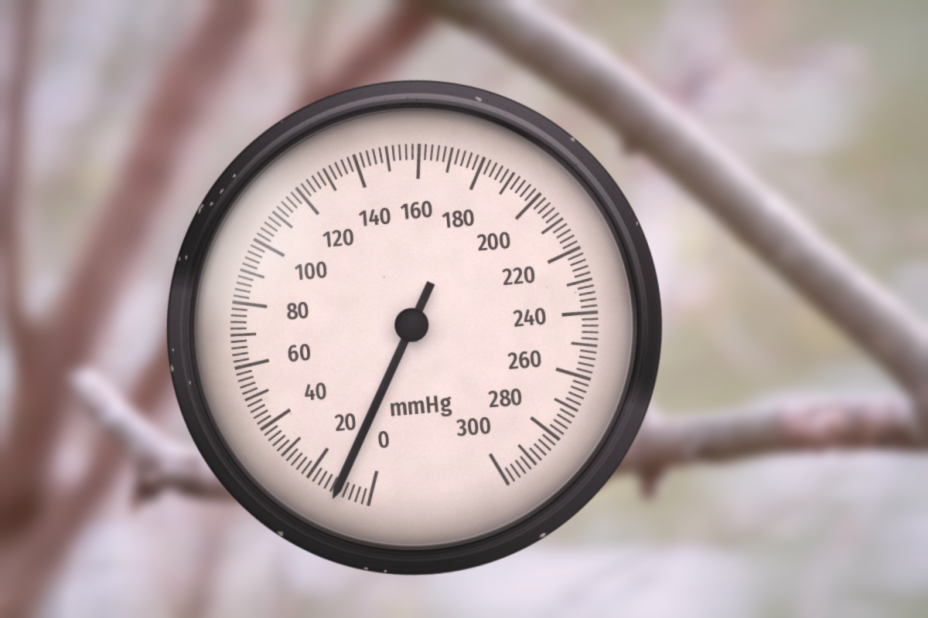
10 mmHg
